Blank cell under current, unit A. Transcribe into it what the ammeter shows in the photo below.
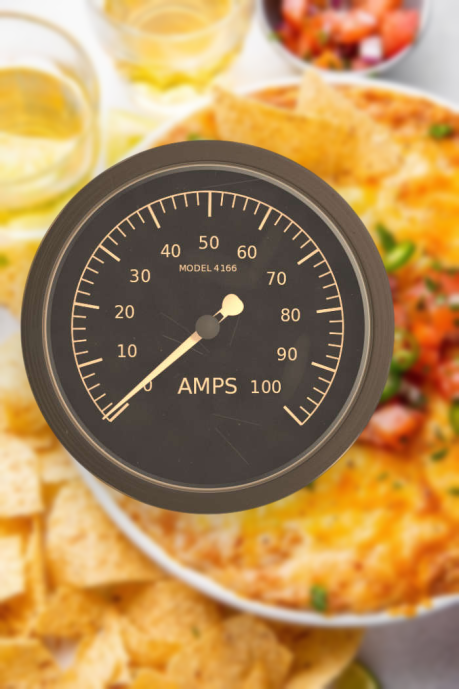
1 A
